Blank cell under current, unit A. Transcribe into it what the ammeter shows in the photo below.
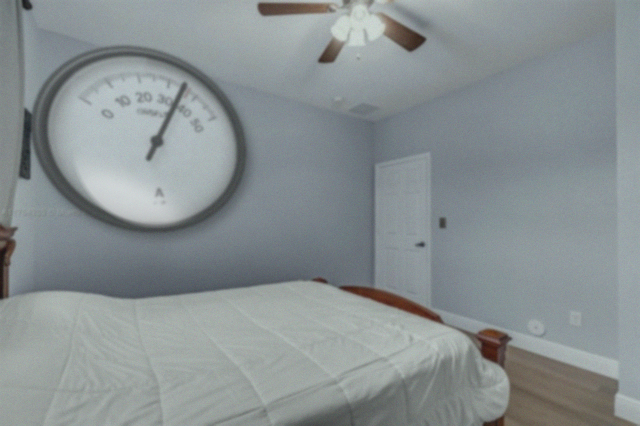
35 A
